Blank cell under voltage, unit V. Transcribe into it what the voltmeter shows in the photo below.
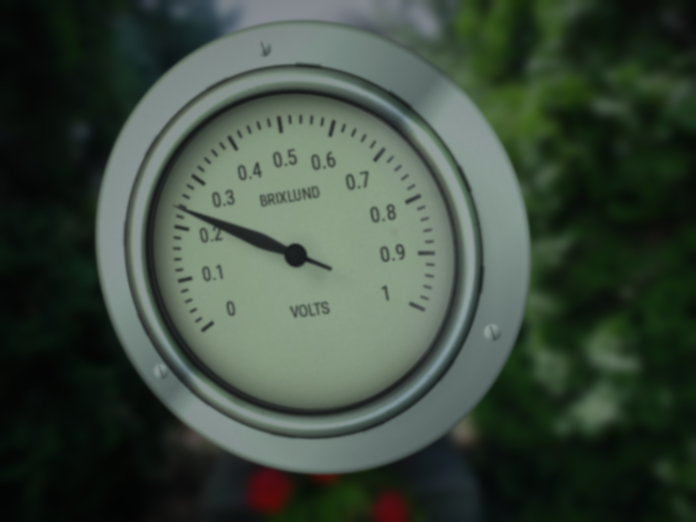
0.24 V
